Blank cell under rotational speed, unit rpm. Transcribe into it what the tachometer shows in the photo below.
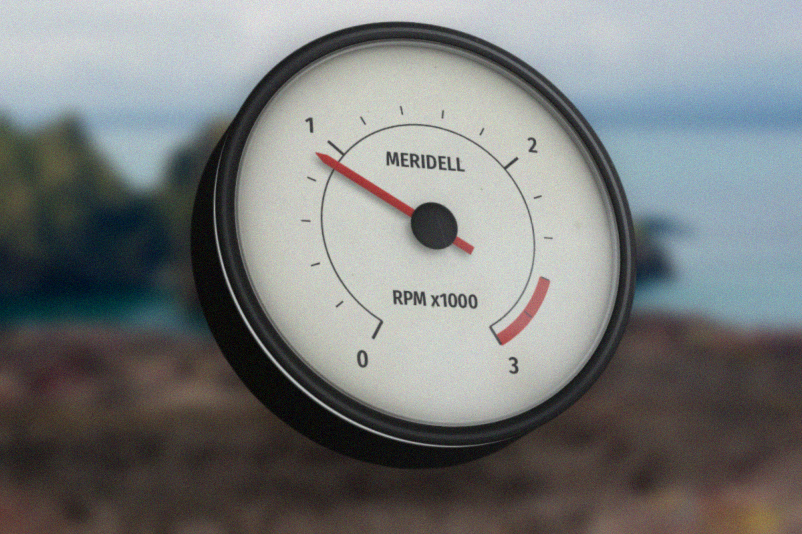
900 rpm
